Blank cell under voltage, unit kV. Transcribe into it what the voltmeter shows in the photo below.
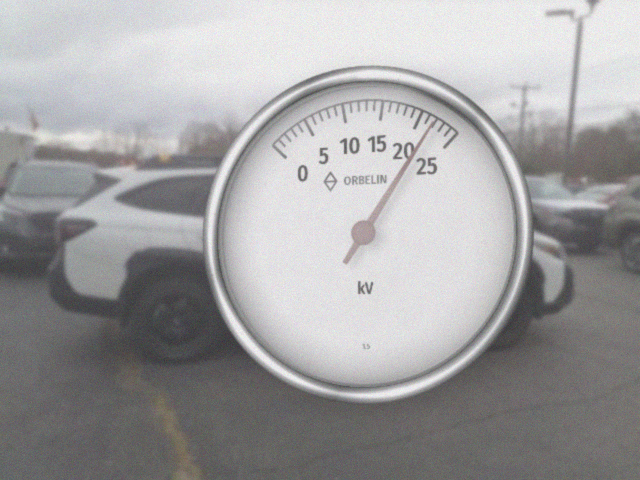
22 kV
